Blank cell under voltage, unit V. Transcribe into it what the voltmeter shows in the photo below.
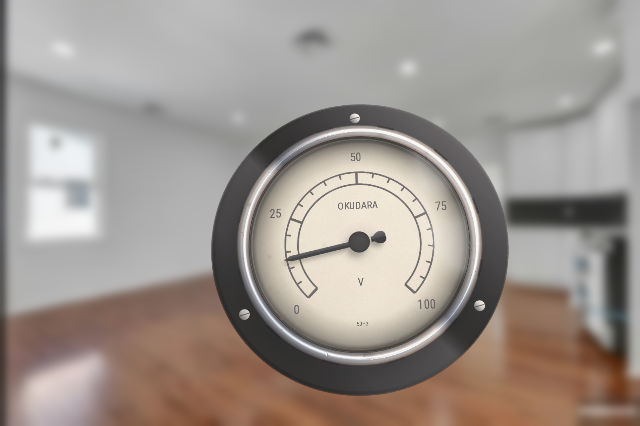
12.5 V
